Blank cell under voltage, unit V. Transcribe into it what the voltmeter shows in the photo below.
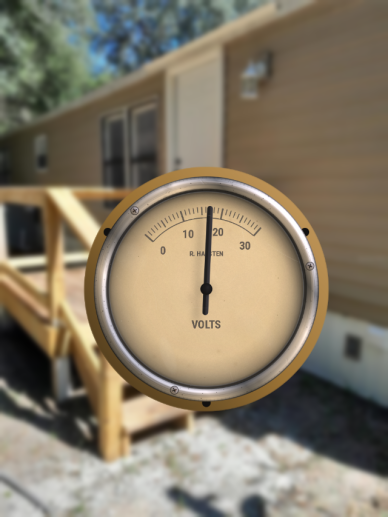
17 V
